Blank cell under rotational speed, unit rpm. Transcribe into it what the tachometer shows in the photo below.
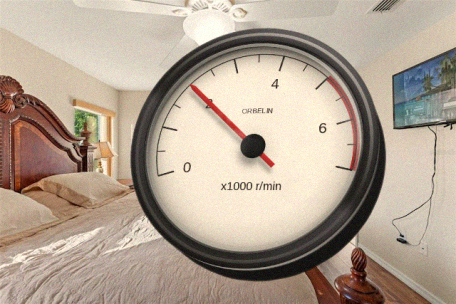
2000 rpm
